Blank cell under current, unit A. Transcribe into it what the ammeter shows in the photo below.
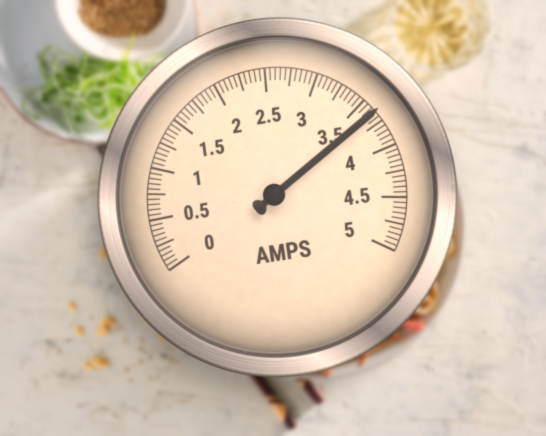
3.65 A
